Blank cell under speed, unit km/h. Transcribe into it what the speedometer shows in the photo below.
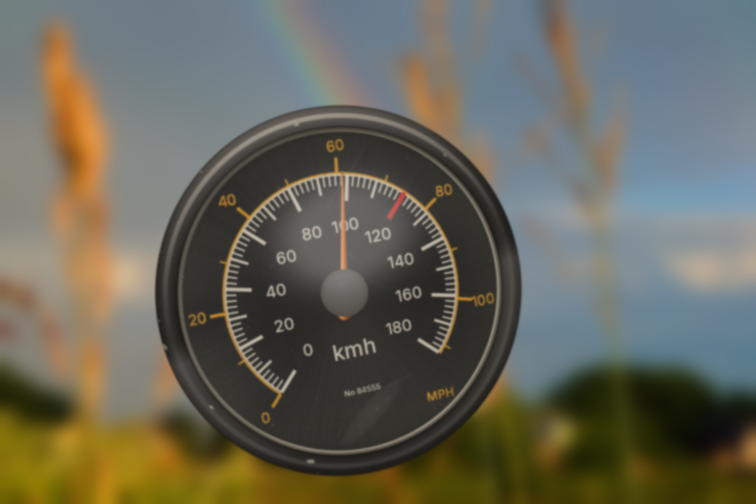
98 km/h
